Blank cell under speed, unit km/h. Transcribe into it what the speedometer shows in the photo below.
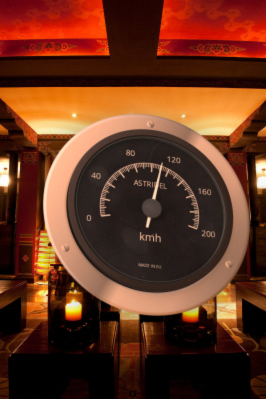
110 km/h
